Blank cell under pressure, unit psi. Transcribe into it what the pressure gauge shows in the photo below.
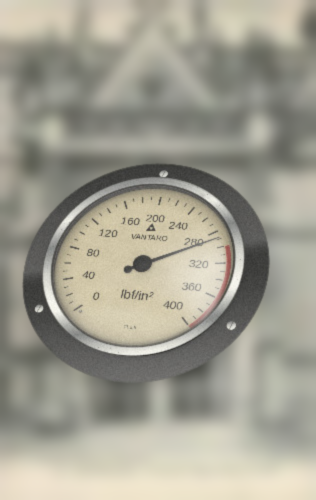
290 psi
